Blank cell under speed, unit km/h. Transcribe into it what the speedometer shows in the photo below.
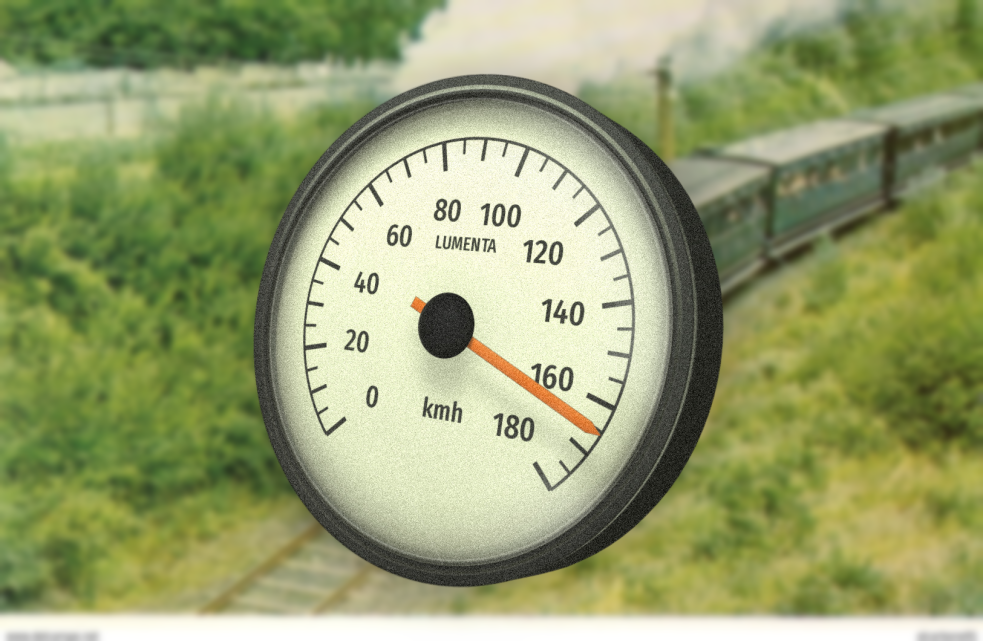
165 km/h
